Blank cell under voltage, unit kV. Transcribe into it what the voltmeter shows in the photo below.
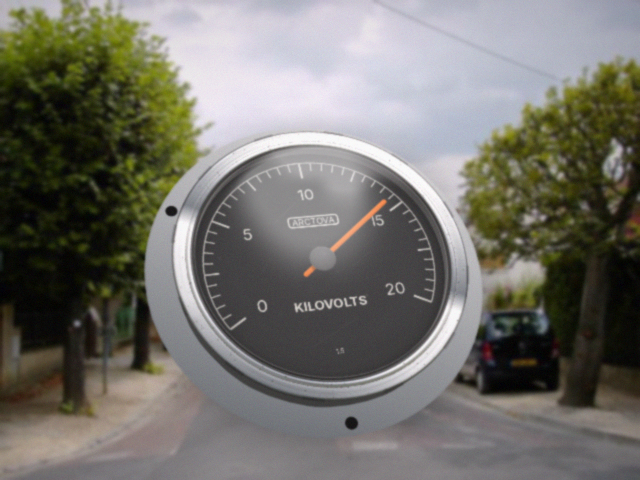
14.5 kV
